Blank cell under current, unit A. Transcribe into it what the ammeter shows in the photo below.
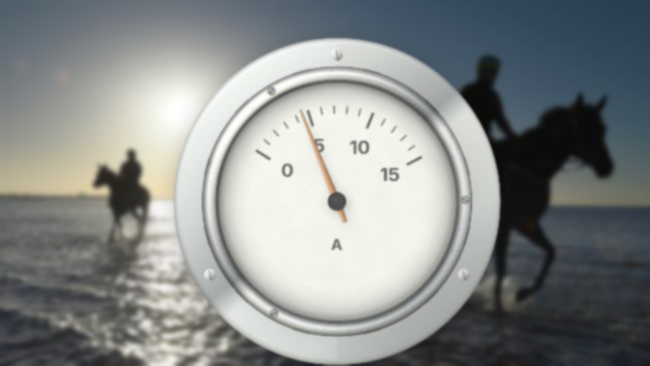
4.5 A
